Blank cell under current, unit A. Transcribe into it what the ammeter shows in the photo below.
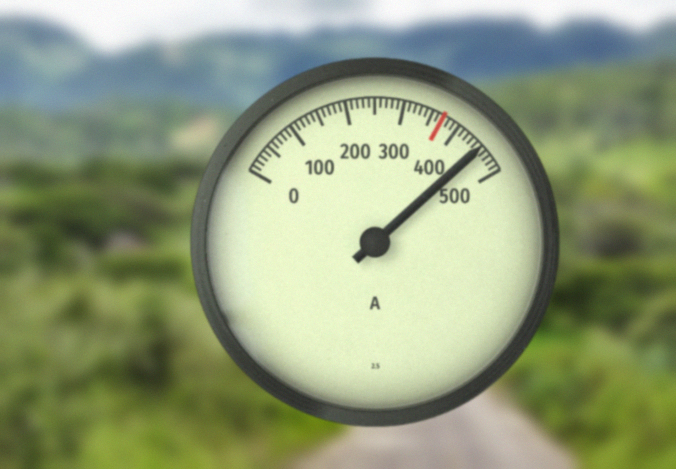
450 A
